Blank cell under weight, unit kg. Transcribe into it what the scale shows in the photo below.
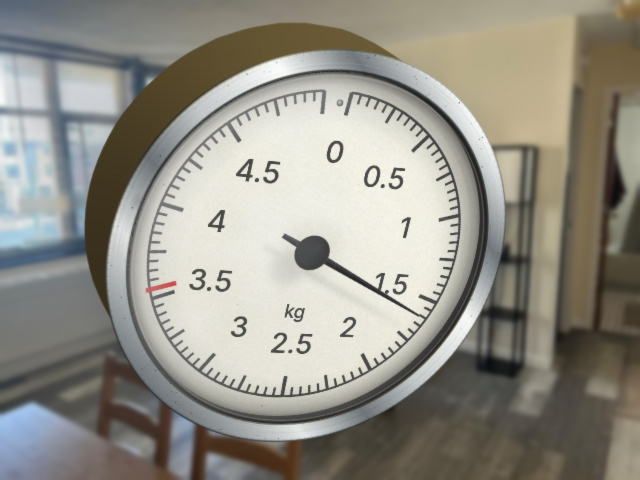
1.6 kg
